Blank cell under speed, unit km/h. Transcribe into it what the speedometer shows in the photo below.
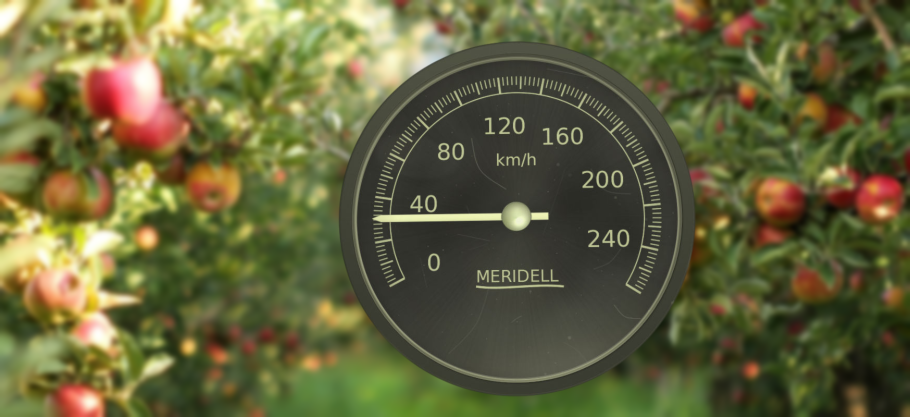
30 km/h
